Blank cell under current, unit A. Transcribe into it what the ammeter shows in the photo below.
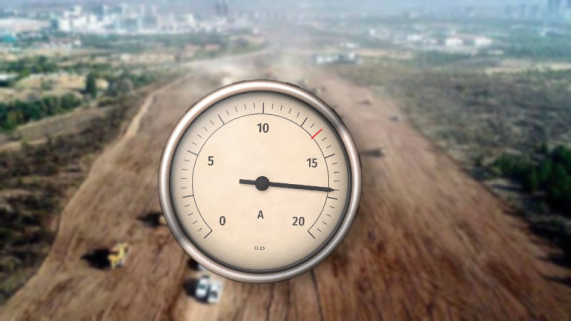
17 A
